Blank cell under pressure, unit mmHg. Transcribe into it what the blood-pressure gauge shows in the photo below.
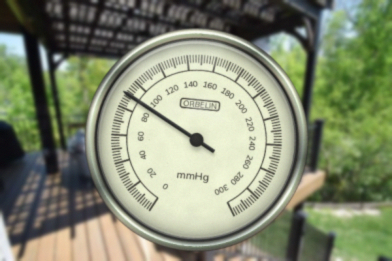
90 mmHg
